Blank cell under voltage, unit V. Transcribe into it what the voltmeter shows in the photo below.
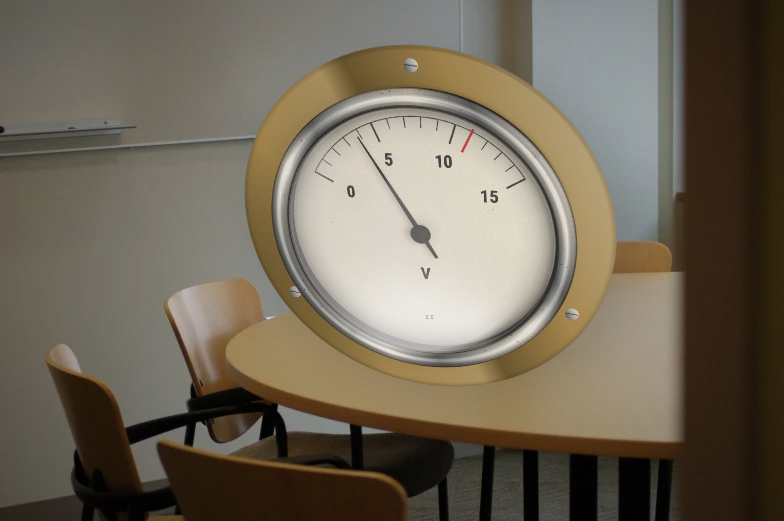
4 V
